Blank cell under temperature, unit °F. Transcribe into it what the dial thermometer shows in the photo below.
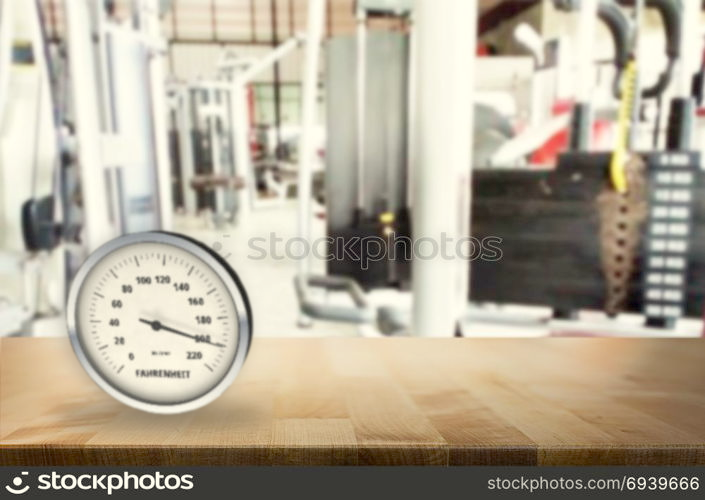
200 °F
